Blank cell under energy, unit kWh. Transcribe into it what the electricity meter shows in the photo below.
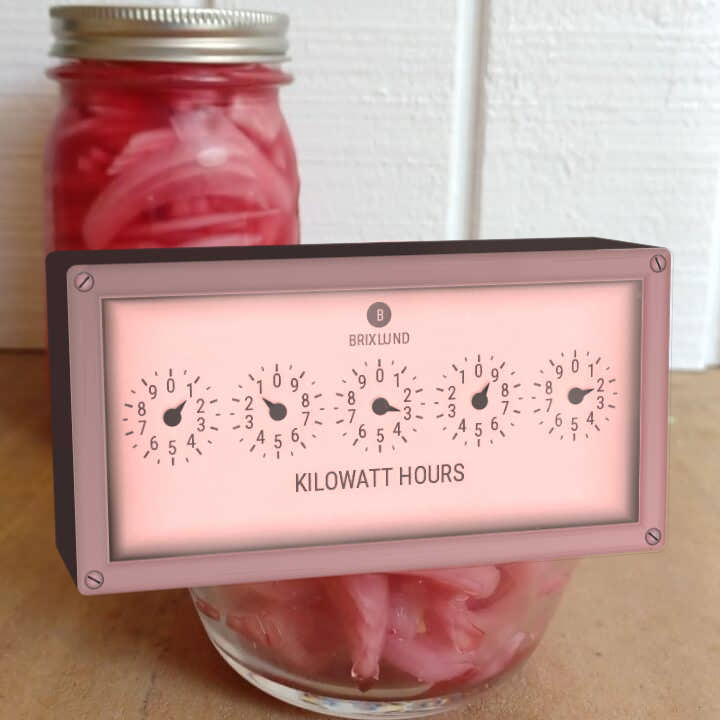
11292 kWh
